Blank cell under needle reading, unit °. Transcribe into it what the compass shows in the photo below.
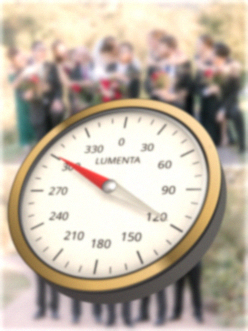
300 °
